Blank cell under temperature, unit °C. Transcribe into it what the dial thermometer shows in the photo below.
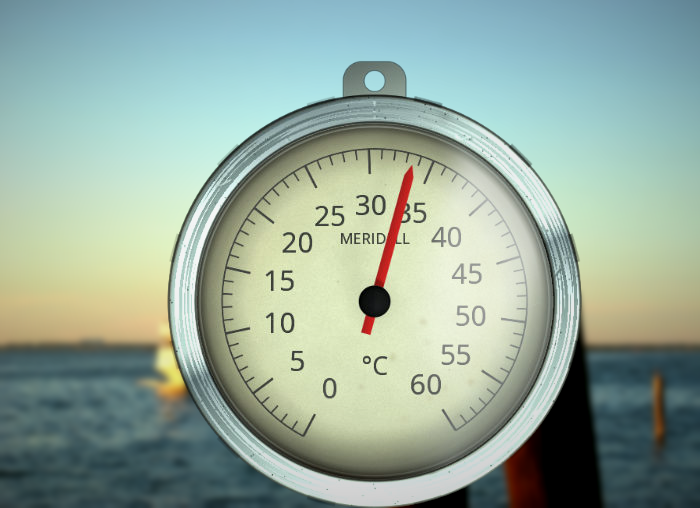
33.5 °C
